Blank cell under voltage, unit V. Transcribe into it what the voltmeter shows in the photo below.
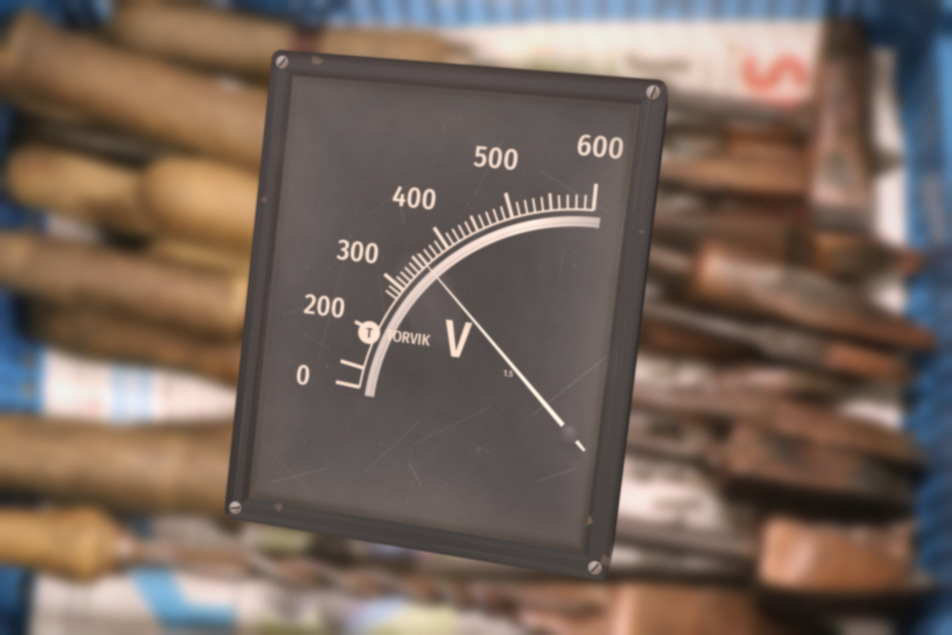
360 V
